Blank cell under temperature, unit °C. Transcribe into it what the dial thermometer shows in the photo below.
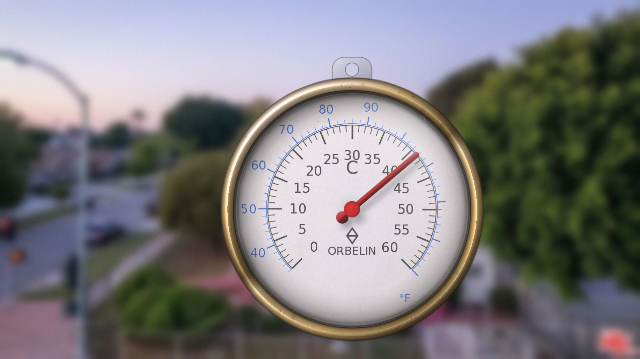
41 °C
